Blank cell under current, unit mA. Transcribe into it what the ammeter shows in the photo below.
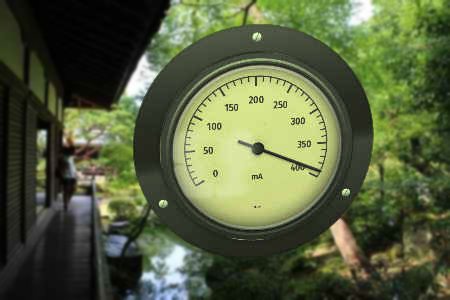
390 mA
